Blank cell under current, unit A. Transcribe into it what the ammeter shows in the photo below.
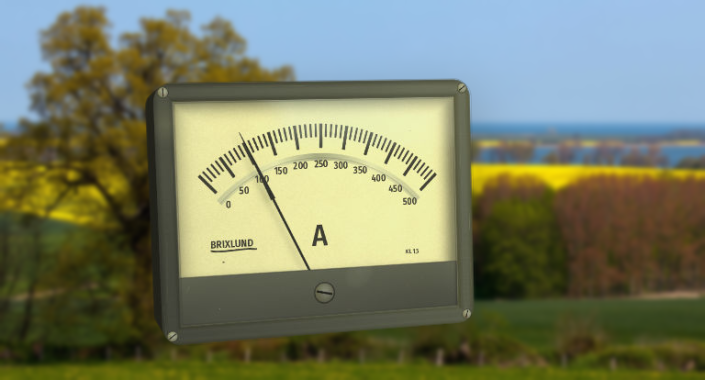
100 A
